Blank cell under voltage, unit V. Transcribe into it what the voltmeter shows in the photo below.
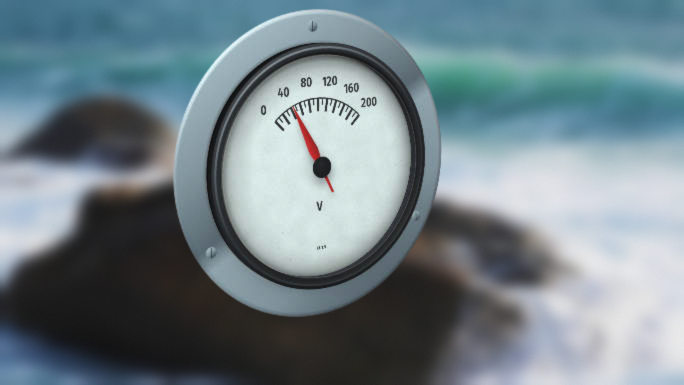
40 V
